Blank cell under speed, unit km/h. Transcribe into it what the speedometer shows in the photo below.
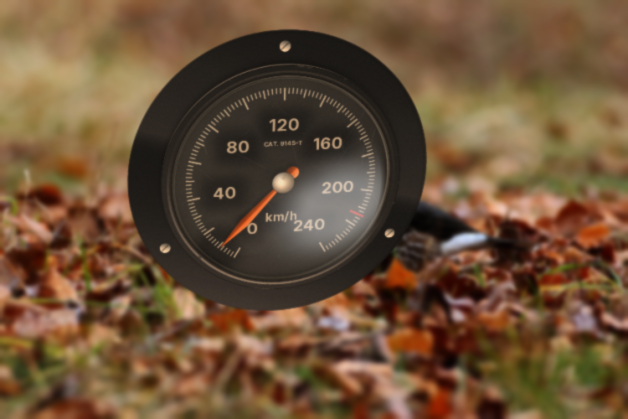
10 km/h
